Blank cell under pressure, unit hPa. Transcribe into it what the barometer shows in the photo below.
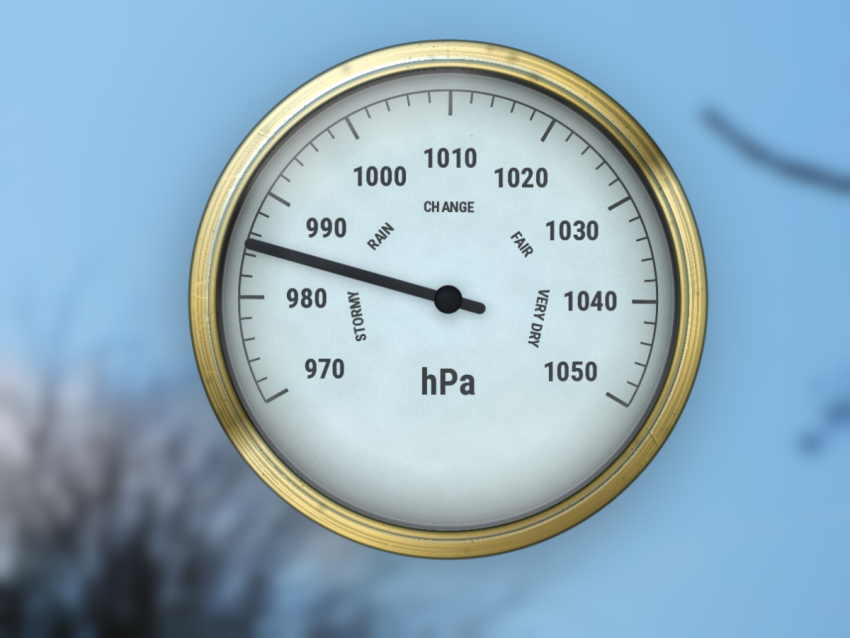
985 hPa
